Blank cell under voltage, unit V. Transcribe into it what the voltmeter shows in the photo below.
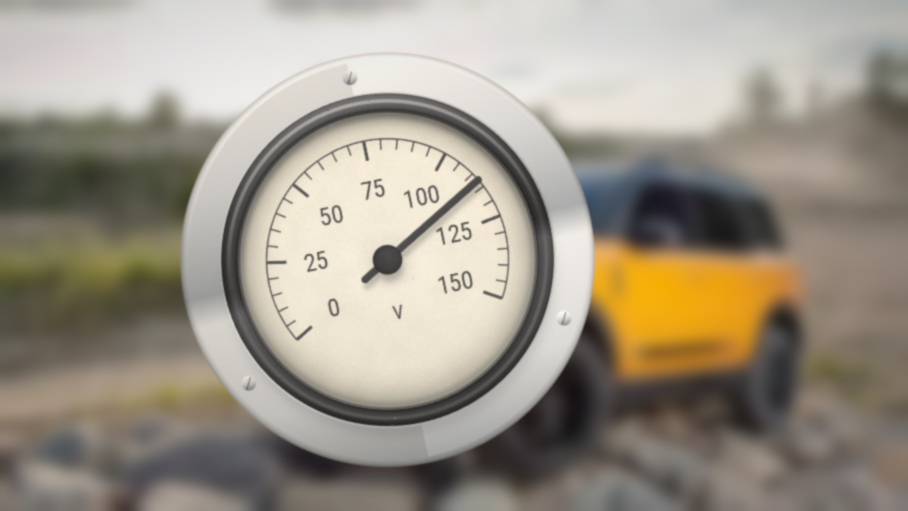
112.5 V
